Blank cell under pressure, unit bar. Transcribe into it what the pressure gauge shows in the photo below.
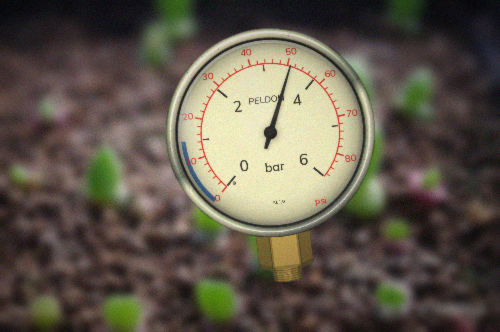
3.5 bar
